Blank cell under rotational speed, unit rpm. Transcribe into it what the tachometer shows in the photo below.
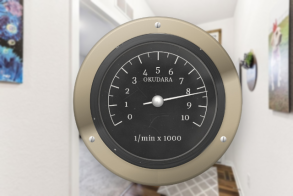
8250 rpm
